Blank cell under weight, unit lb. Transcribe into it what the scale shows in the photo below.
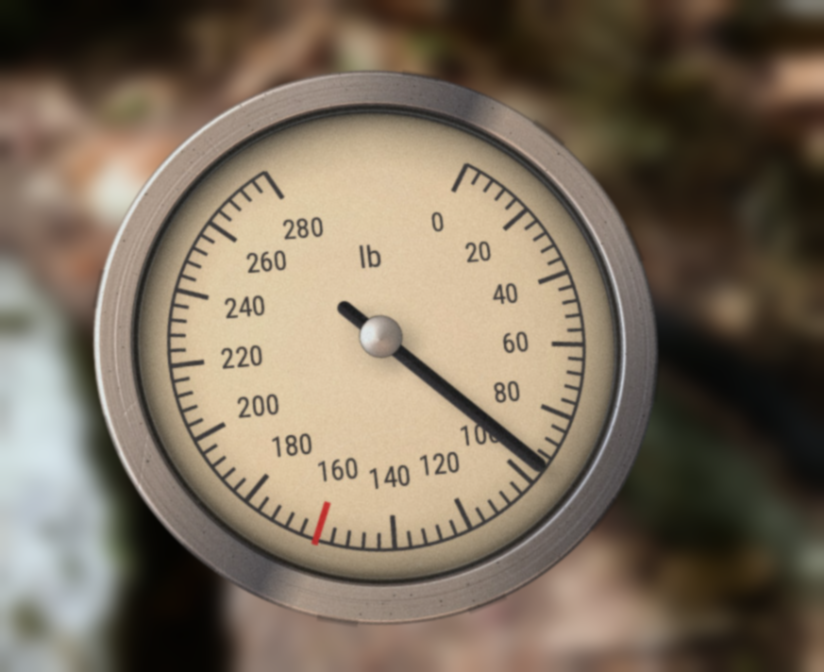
96 lb
